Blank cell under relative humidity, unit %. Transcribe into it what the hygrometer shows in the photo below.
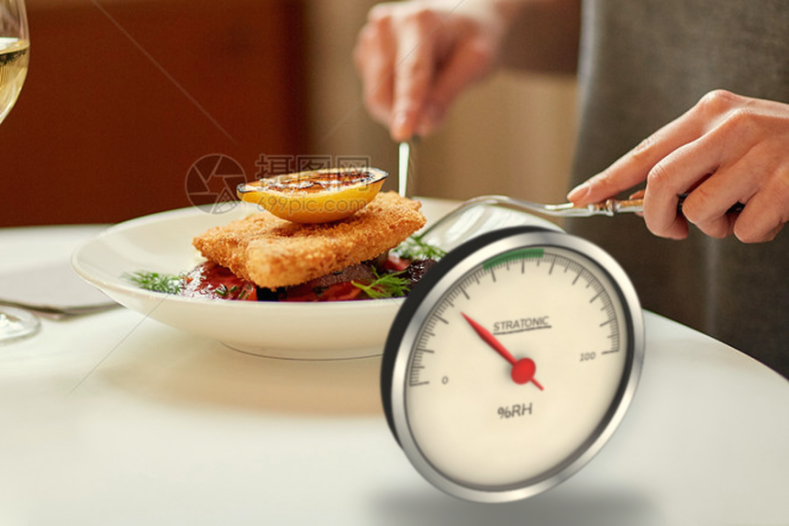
25 %
